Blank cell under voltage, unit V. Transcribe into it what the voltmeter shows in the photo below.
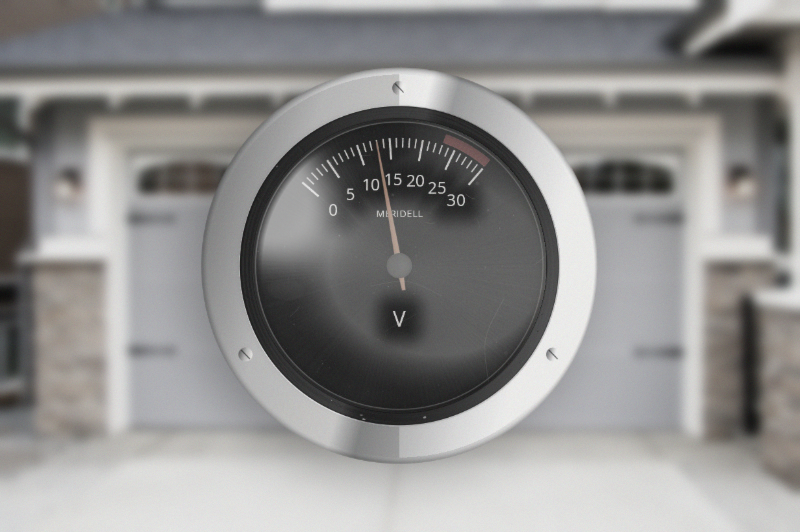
13 V
